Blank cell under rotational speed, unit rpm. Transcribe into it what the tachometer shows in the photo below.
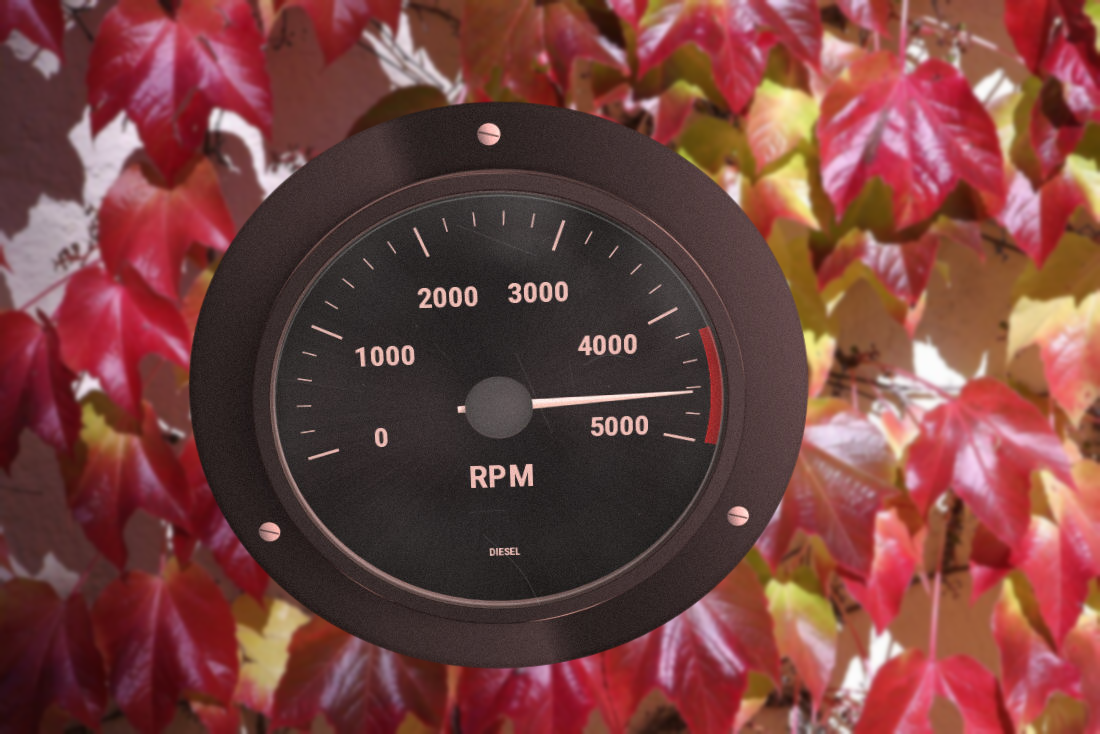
4600 rpm
